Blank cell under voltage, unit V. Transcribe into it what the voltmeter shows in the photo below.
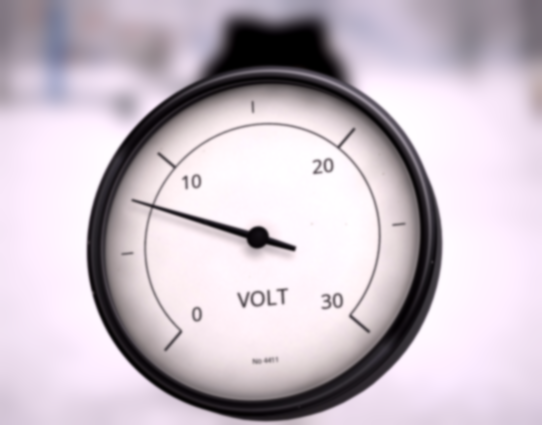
7.5 V
